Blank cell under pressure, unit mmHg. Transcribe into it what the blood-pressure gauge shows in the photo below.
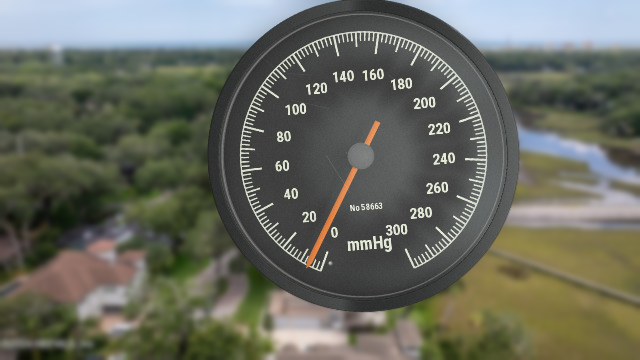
6 mmHg
